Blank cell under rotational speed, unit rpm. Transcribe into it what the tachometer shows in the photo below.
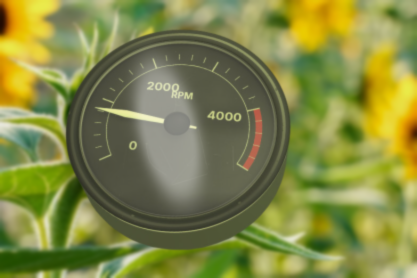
800 rpm
